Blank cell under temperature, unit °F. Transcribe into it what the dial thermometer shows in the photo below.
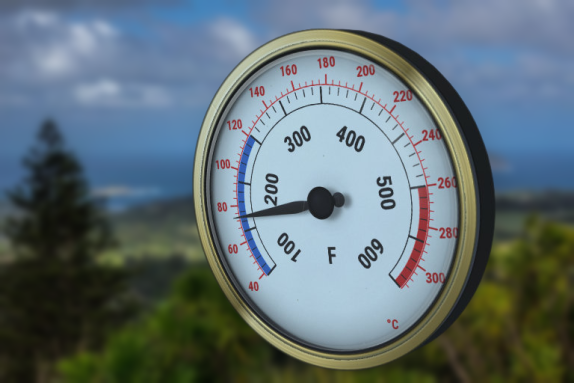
165 °F
